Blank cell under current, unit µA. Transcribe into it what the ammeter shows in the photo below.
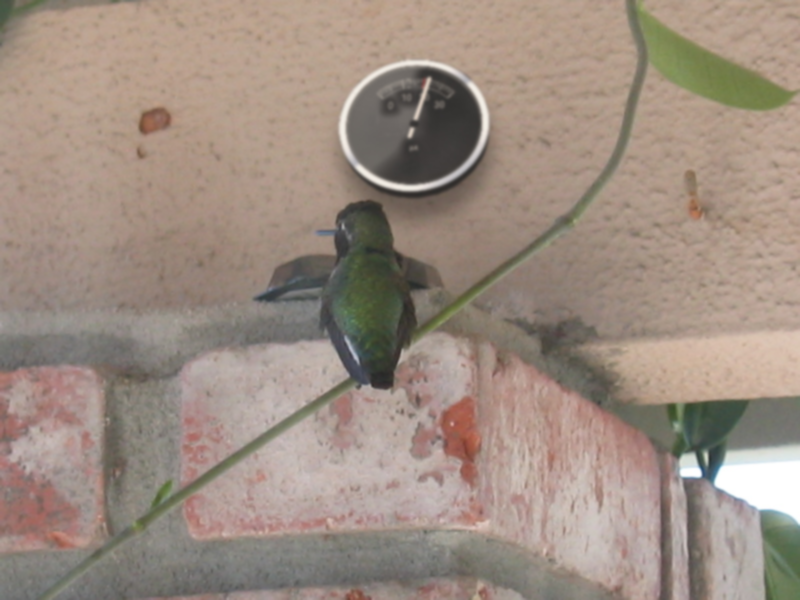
20 µA
